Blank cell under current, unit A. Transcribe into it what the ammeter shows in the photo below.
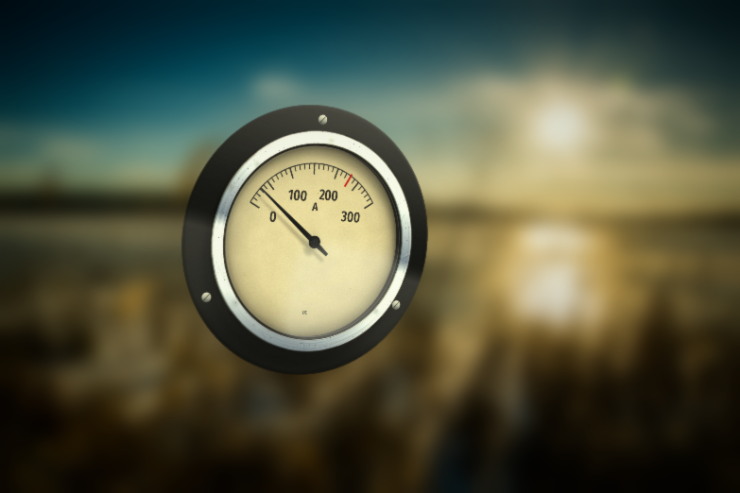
30 A
